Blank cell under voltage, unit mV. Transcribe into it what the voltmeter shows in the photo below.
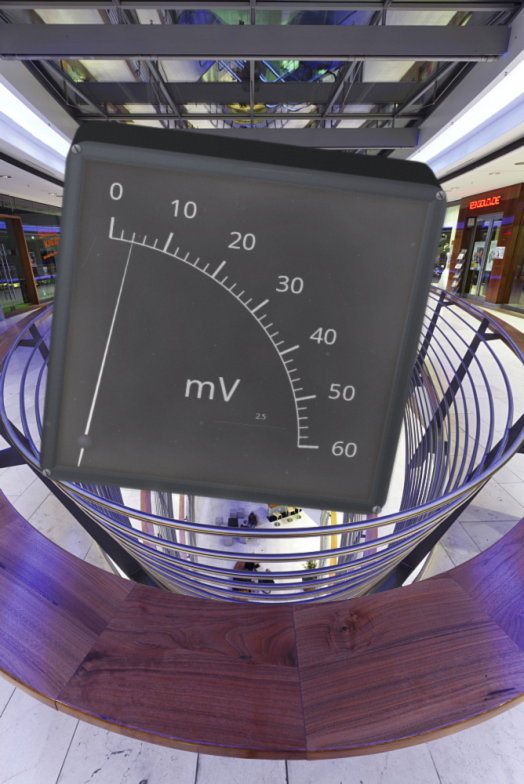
4 mV
